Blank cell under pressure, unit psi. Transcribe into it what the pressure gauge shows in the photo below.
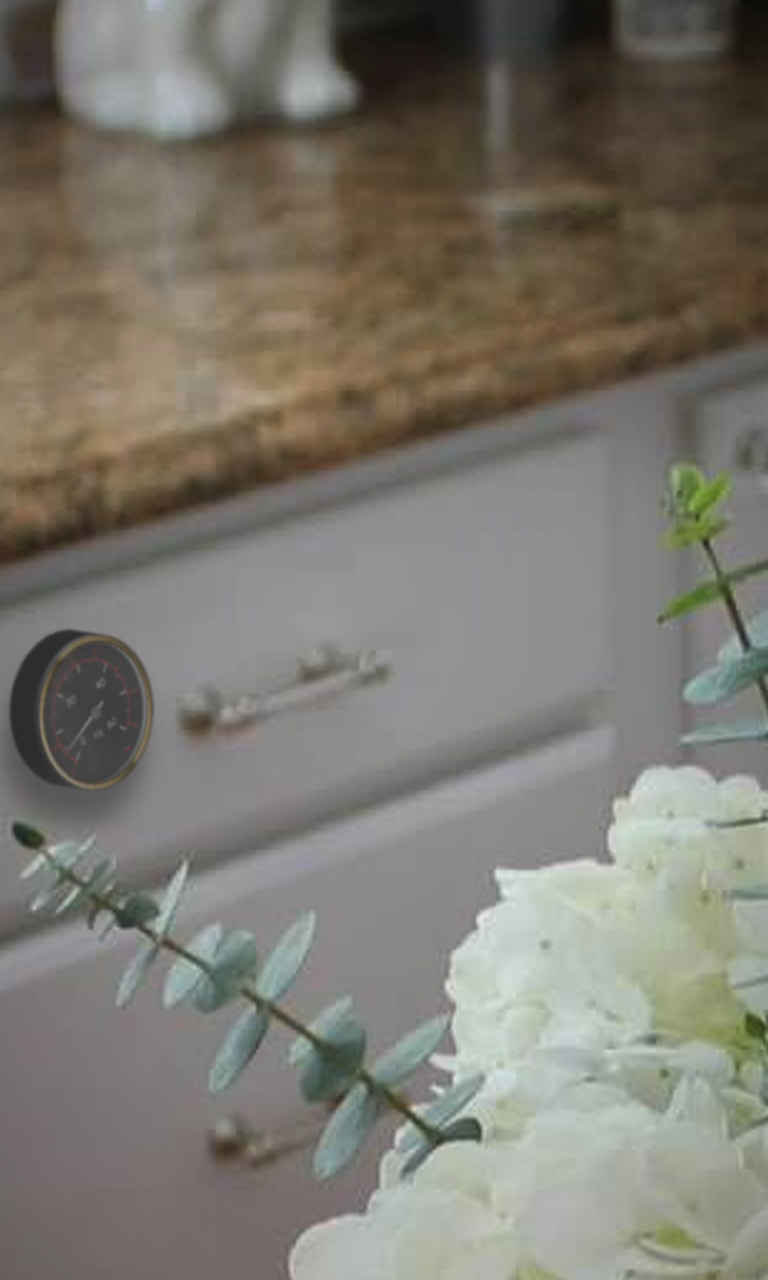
5 psi
